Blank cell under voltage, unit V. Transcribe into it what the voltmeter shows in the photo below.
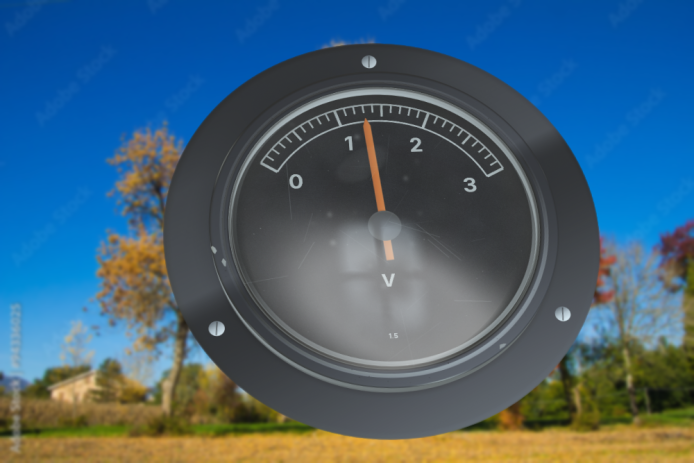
1.3 V
